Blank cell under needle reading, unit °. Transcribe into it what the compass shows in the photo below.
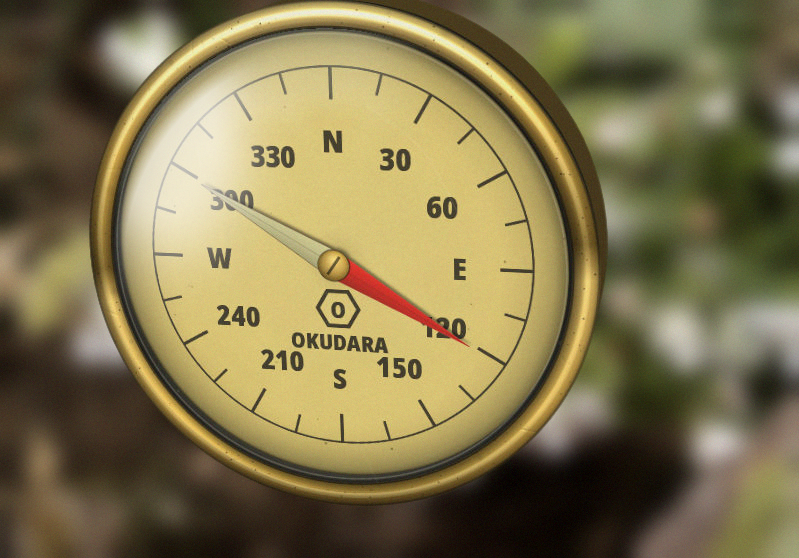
120 °
